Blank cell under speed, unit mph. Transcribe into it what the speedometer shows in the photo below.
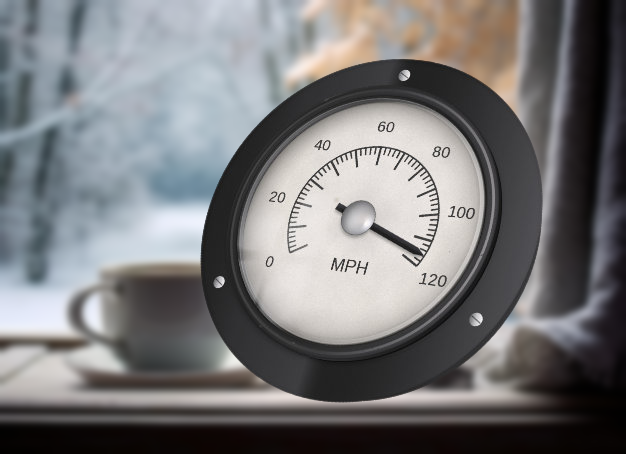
116 mph
